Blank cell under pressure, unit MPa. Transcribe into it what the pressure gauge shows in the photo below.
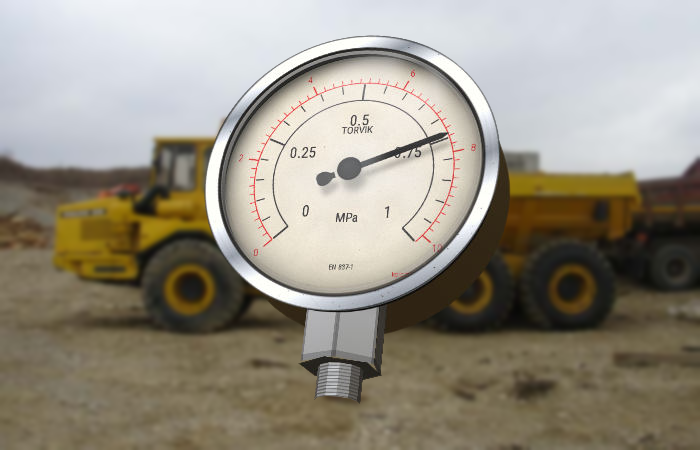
0.75 MPa
